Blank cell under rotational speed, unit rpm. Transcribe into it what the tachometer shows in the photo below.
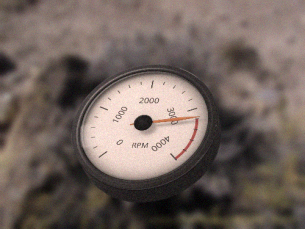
3200 rpm
